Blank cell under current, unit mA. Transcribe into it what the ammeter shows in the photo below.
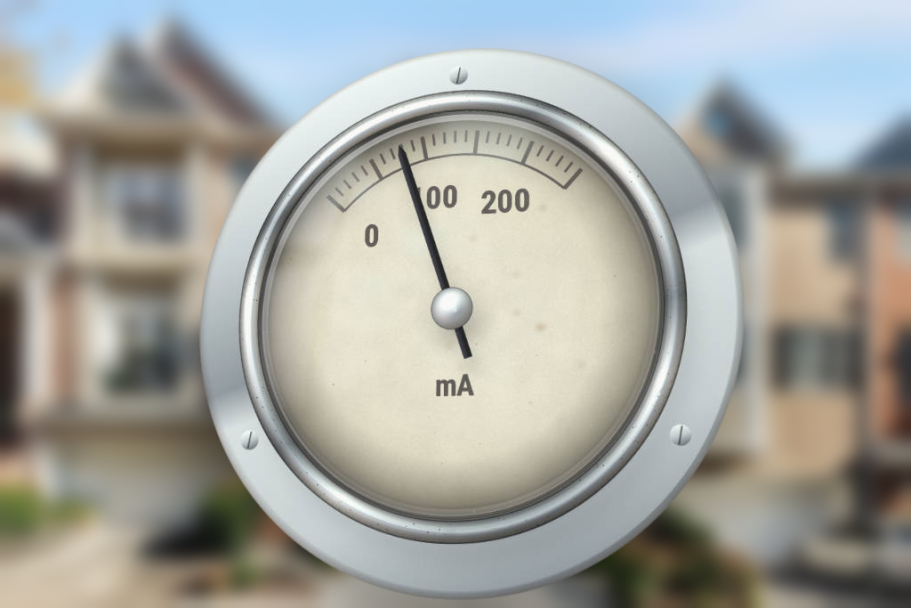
80 mA
